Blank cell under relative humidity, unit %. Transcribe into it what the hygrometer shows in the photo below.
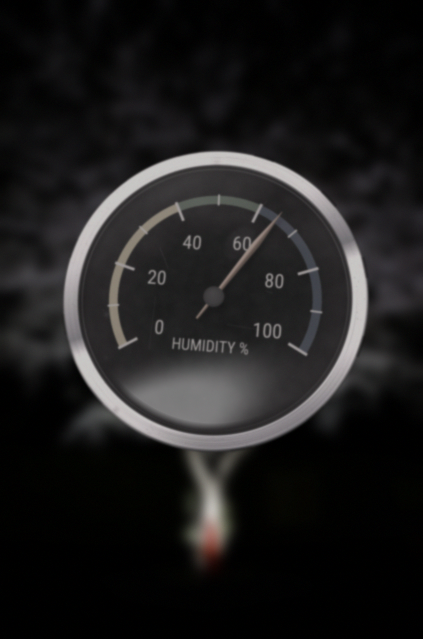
65 %
